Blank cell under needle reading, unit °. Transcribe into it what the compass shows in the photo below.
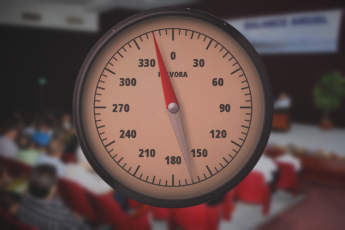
345 °
